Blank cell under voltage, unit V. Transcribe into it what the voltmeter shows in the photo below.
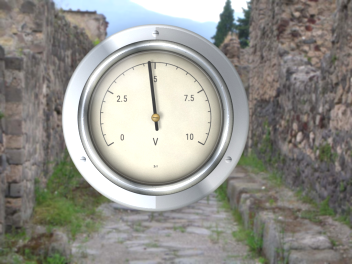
4.75 V
